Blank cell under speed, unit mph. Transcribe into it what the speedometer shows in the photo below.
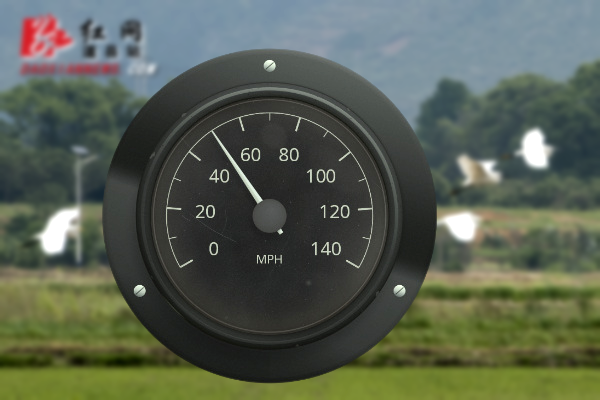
50 mph
